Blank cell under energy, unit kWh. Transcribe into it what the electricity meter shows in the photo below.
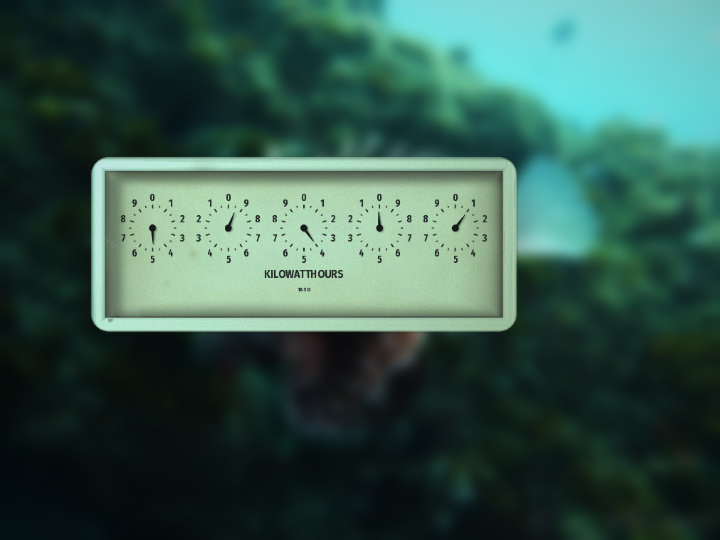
49401 kWh
